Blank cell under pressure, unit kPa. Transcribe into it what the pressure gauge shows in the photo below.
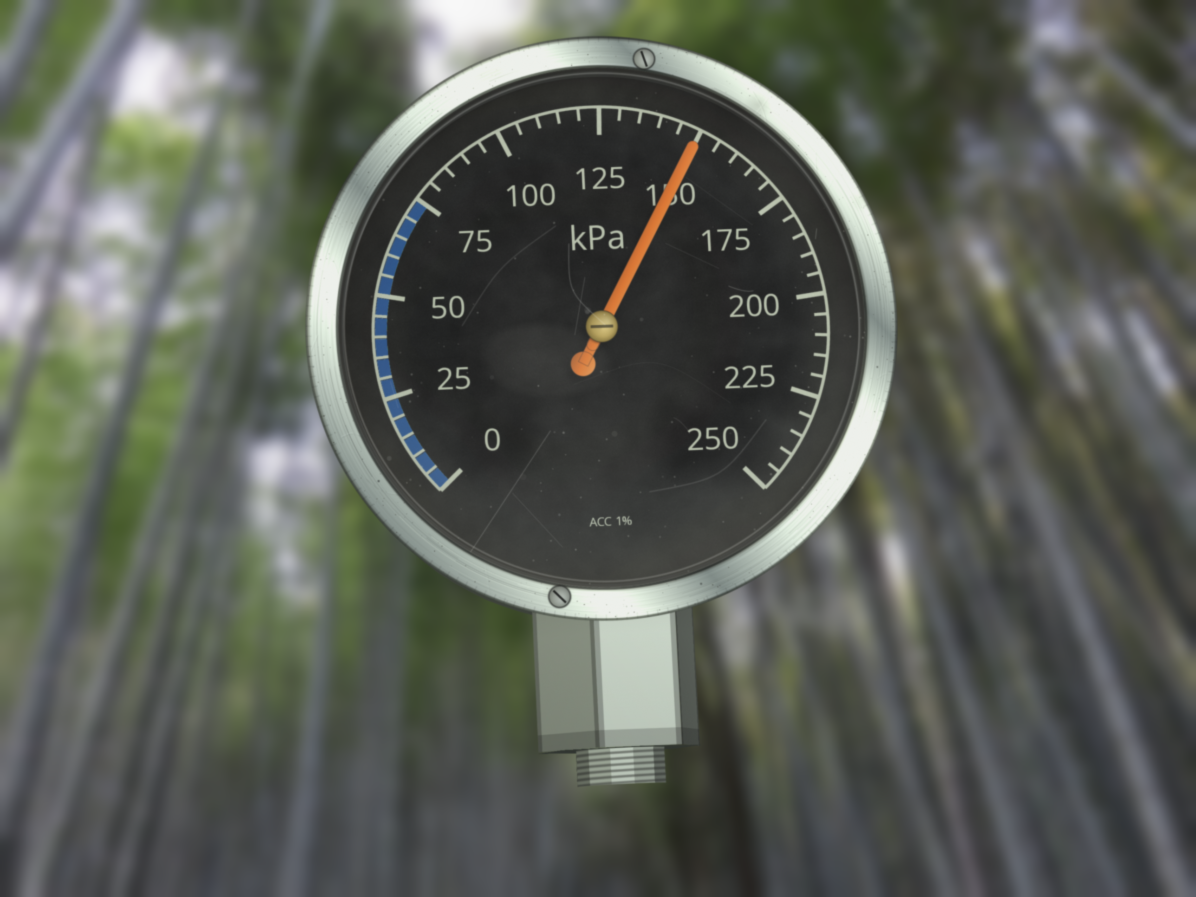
150 kPa
